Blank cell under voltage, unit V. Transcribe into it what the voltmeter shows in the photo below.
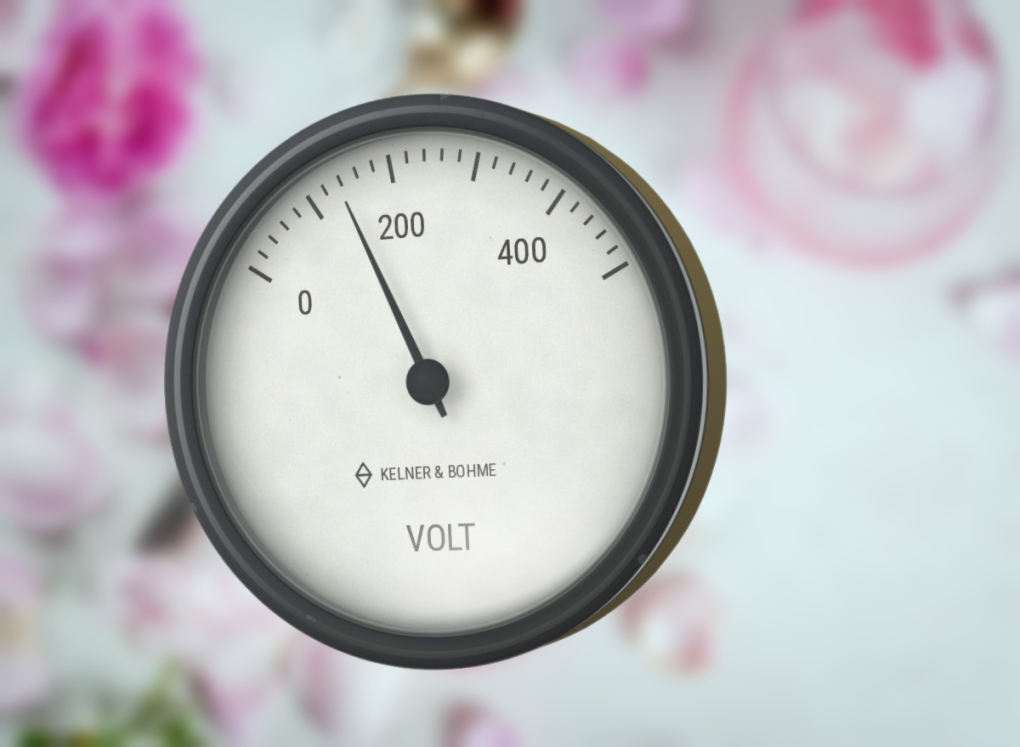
140 V
